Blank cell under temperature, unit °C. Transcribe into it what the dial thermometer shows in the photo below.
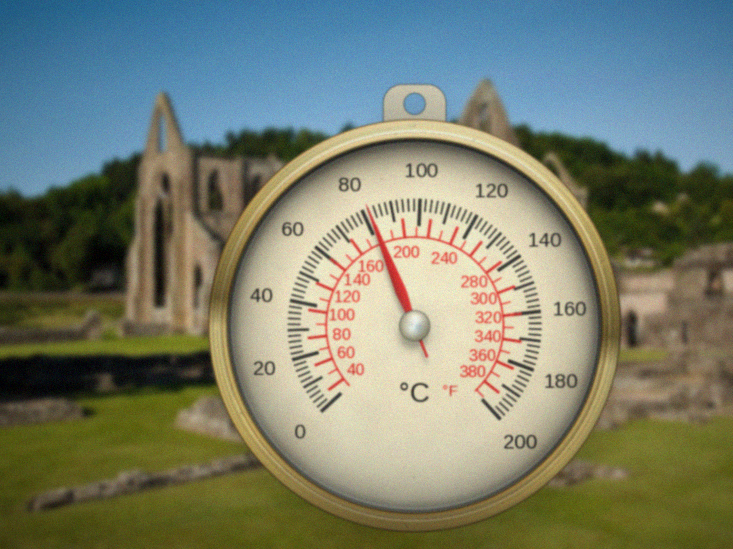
82 °C
